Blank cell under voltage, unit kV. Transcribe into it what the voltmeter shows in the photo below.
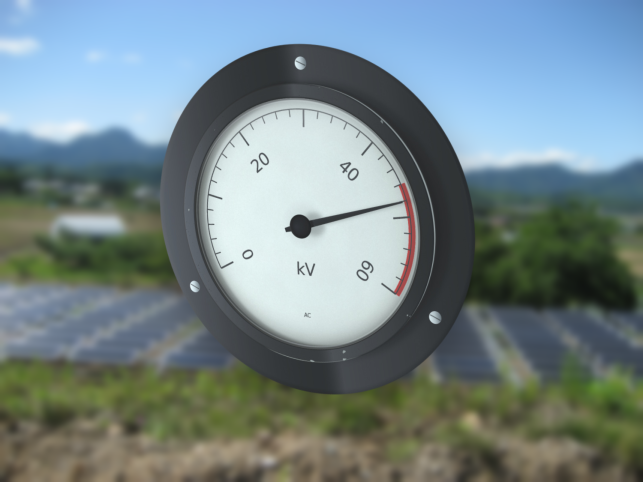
48 kV
